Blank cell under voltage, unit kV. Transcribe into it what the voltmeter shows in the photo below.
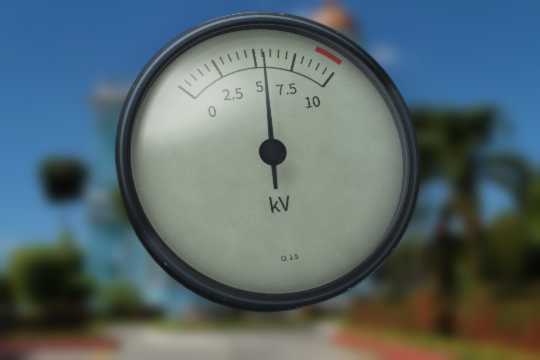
5.5 kV
